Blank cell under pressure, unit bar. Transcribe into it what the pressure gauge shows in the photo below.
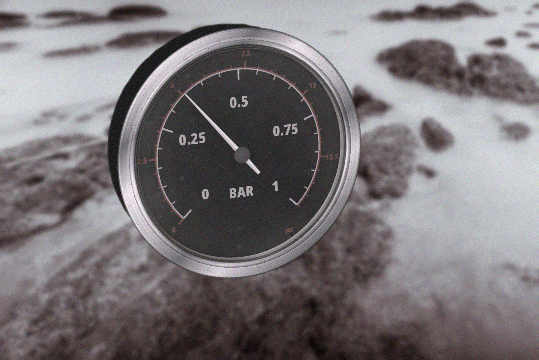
0.35 bar
